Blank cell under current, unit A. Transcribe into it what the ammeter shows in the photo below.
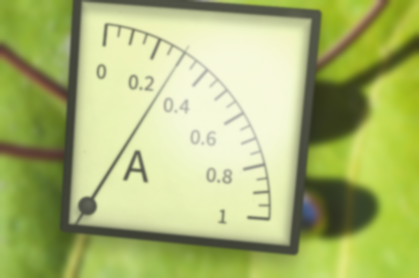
0.3 A
